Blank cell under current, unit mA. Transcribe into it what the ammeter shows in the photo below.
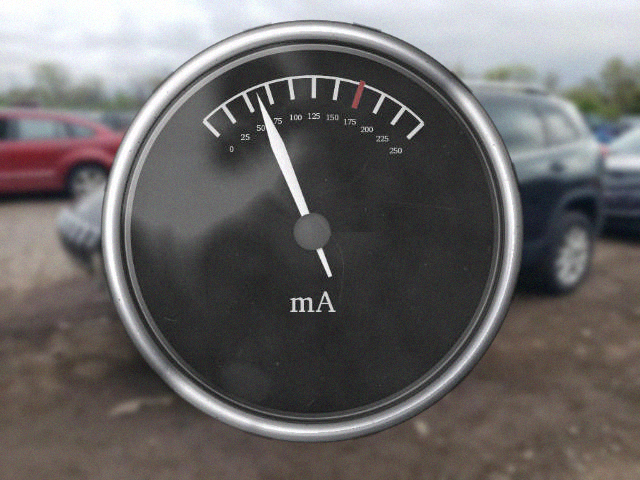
62.5 mA
